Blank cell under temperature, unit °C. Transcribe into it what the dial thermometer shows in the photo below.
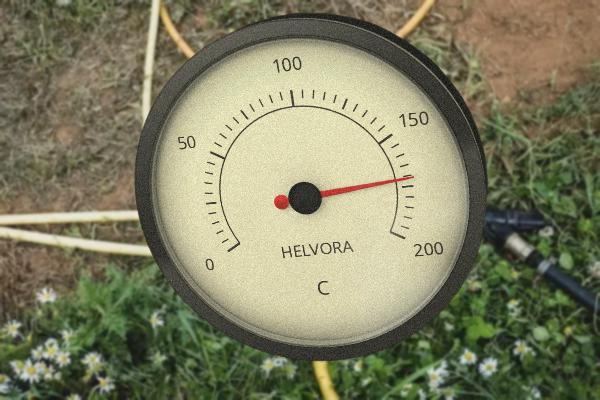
170 °C
